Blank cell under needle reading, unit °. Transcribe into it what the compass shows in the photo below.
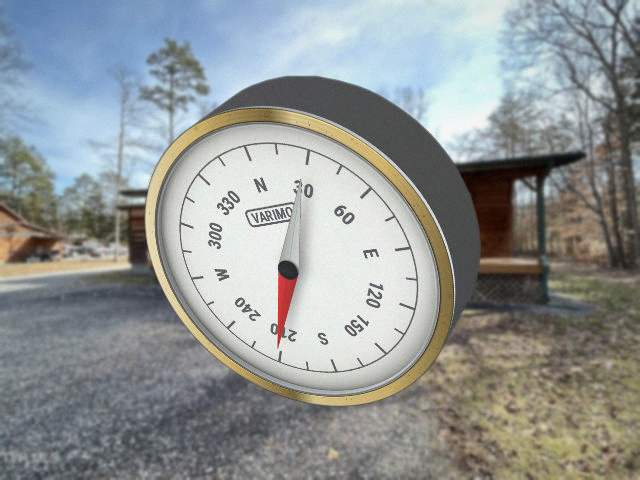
210 °
